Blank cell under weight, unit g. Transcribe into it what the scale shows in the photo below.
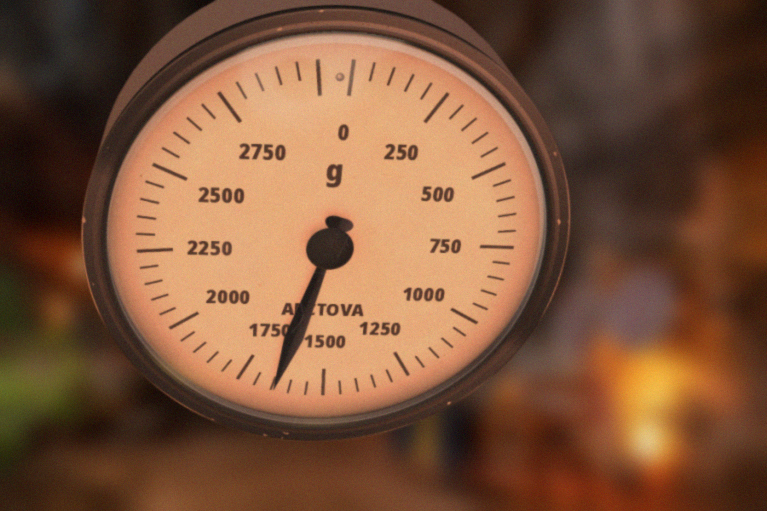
1650 g
